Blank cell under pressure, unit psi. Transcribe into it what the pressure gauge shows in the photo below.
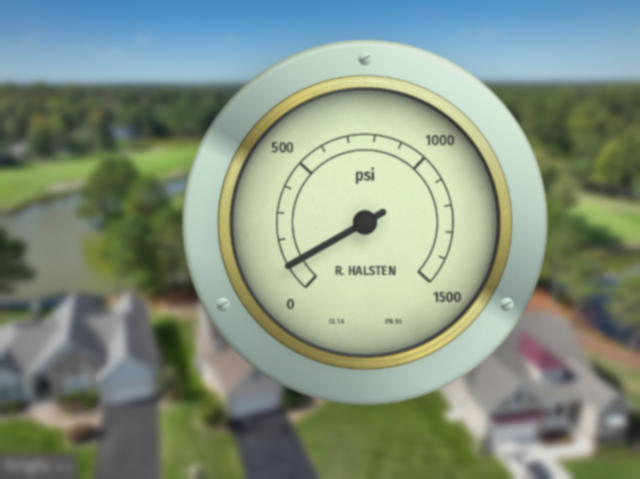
100 psi
